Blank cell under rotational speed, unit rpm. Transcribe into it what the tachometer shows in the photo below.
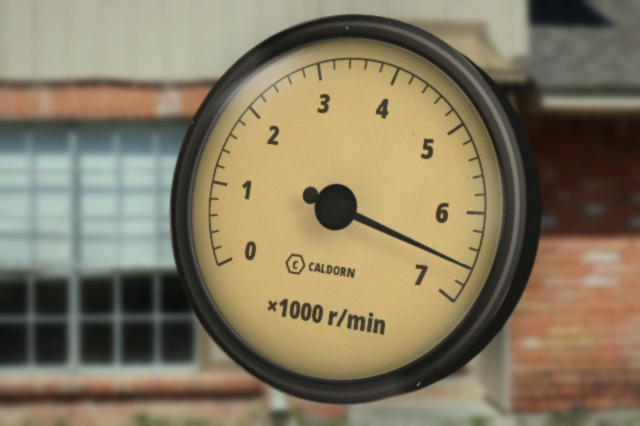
6600 rpm
